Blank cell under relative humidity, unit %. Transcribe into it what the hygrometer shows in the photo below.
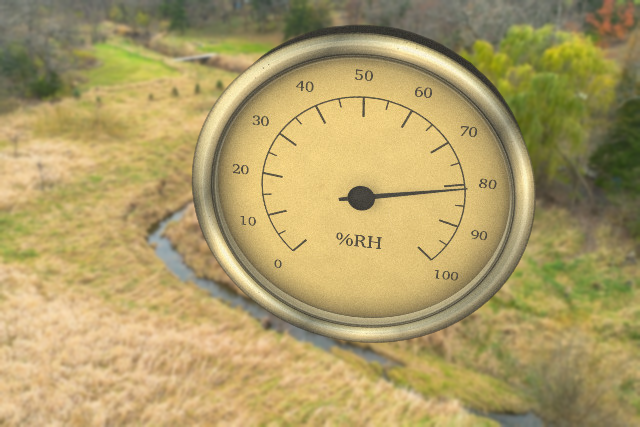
80 %
